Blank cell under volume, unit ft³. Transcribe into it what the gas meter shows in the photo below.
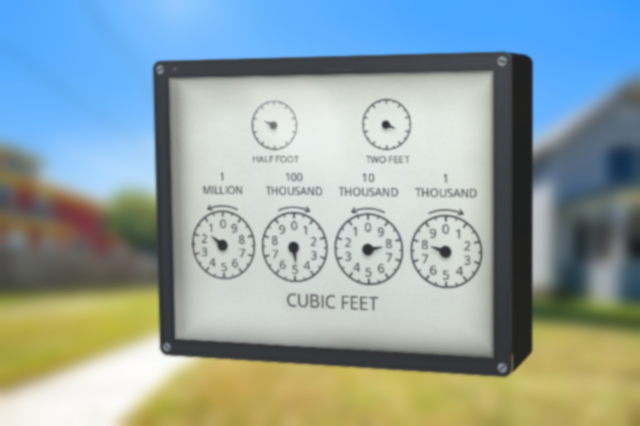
147800 ft³
